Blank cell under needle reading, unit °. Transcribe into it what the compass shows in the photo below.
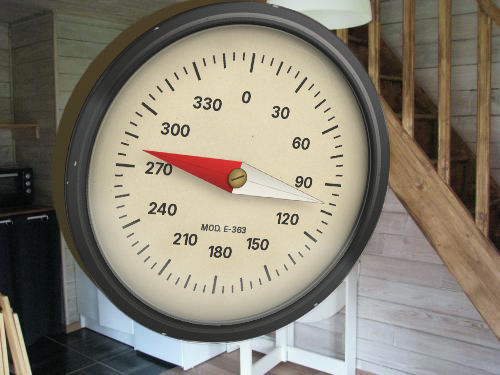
280 °
